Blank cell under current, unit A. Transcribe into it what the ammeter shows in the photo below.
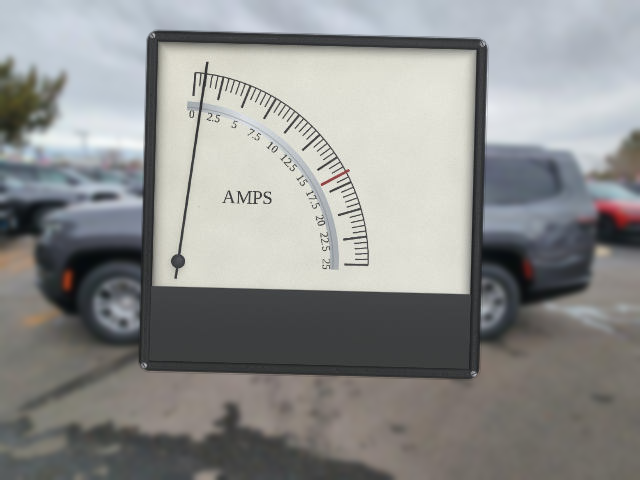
1 A
